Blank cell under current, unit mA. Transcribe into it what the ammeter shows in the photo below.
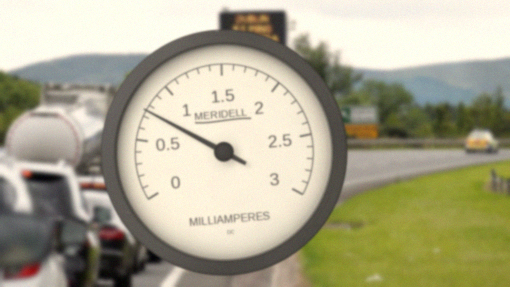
0.75 mA
